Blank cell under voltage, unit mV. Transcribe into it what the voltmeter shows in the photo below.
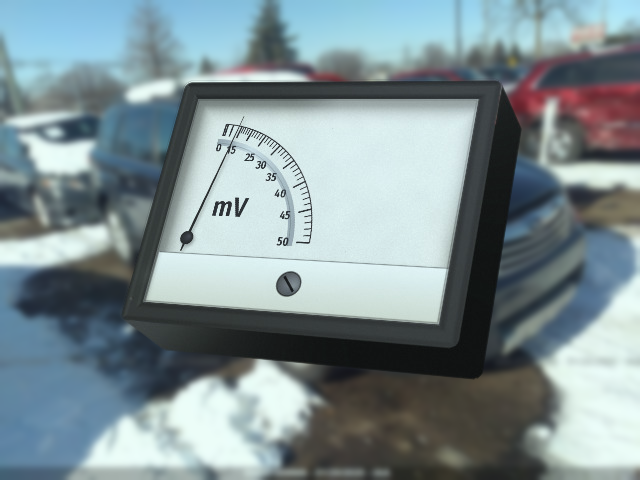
15 mV
